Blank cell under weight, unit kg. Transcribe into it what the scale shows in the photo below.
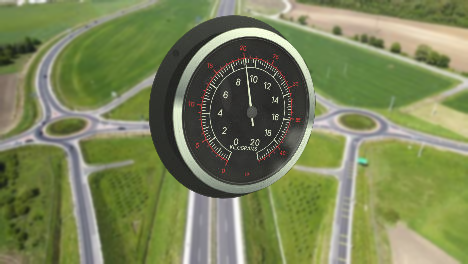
9 kg
